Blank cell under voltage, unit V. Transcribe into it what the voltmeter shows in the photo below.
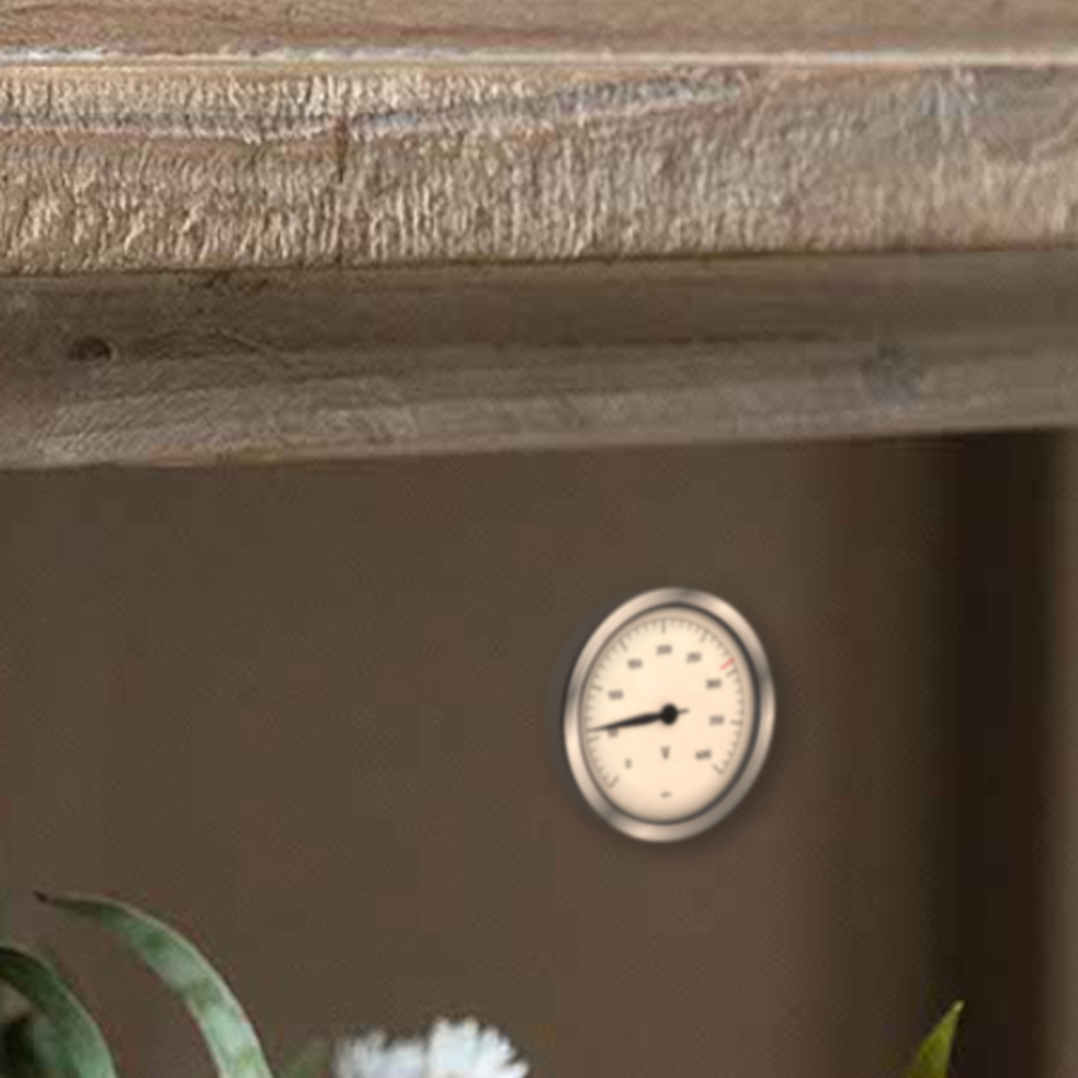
60 V
